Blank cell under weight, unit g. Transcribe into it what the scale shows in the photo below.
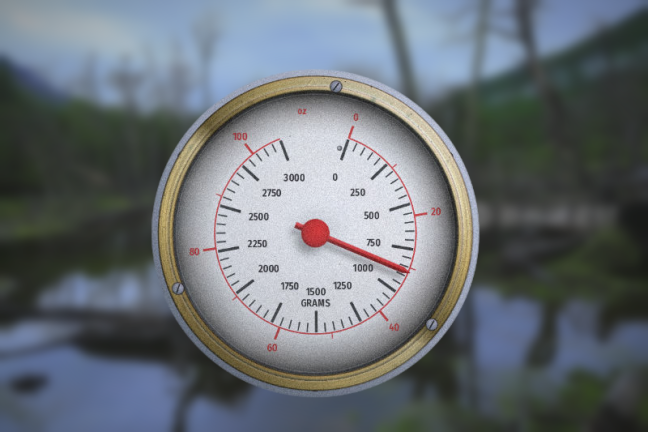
875 g
